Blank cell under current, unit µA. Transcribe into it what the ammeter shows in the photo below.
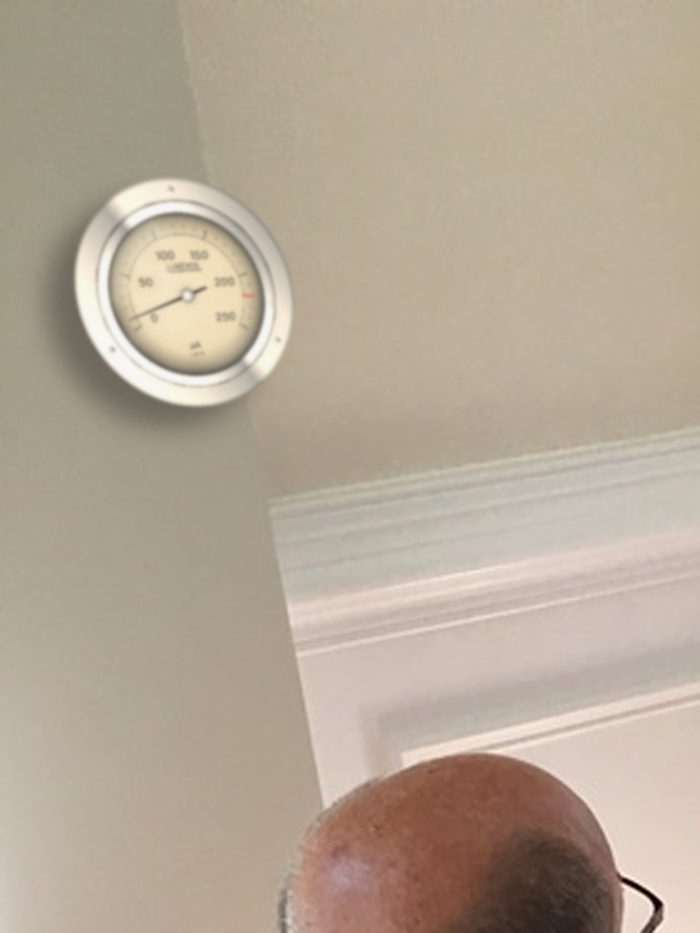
10 µA
